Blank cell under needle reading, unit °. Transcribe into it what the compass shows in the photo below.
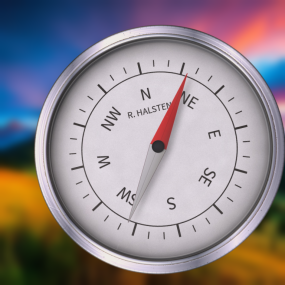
35 °
